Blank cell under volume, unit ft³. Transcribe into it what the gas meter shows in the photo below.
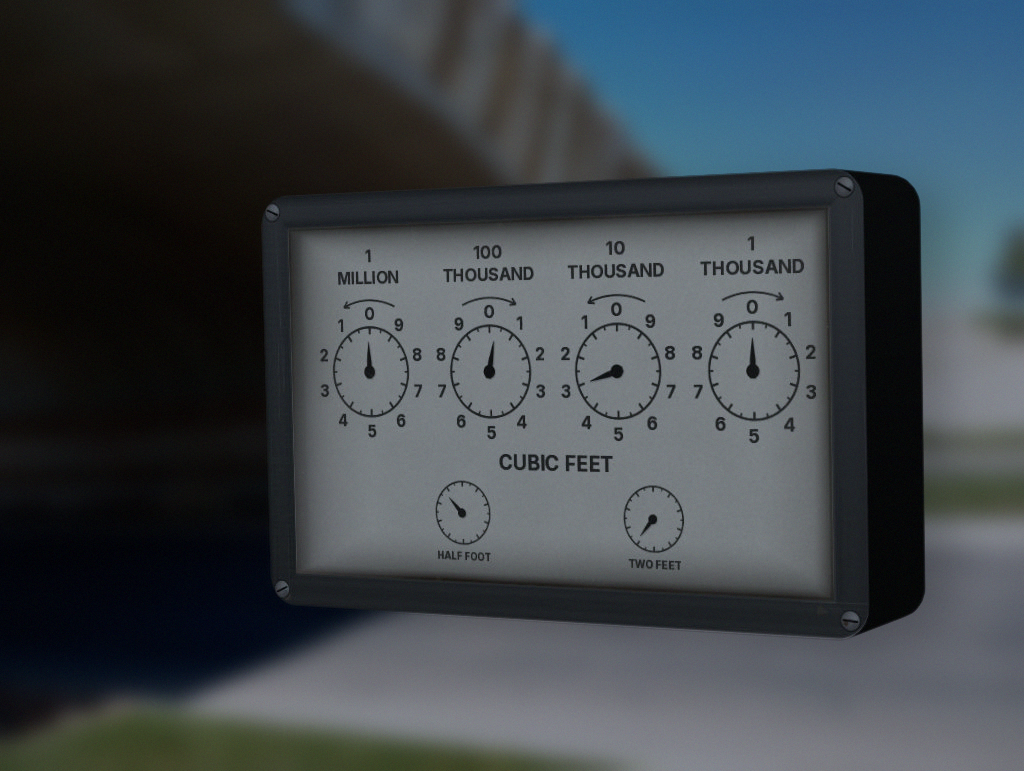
3000 ft³
